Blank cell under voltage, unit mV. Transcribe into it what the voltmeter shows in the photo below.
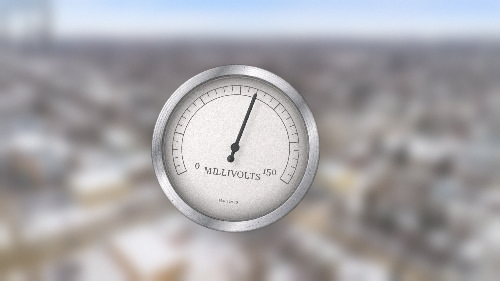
85 mV
